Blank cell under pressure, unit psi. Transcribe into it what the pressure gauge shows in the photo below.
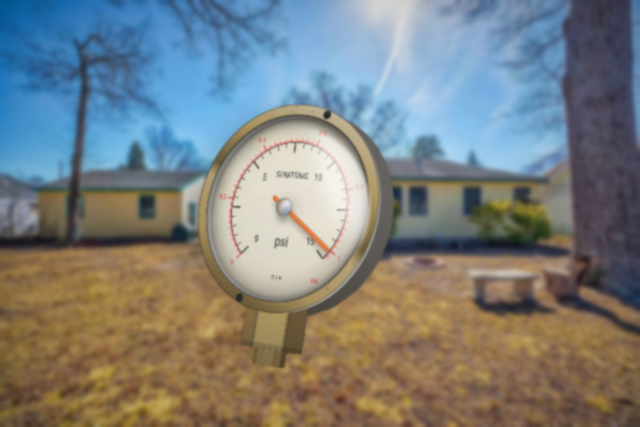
14.5 psi
